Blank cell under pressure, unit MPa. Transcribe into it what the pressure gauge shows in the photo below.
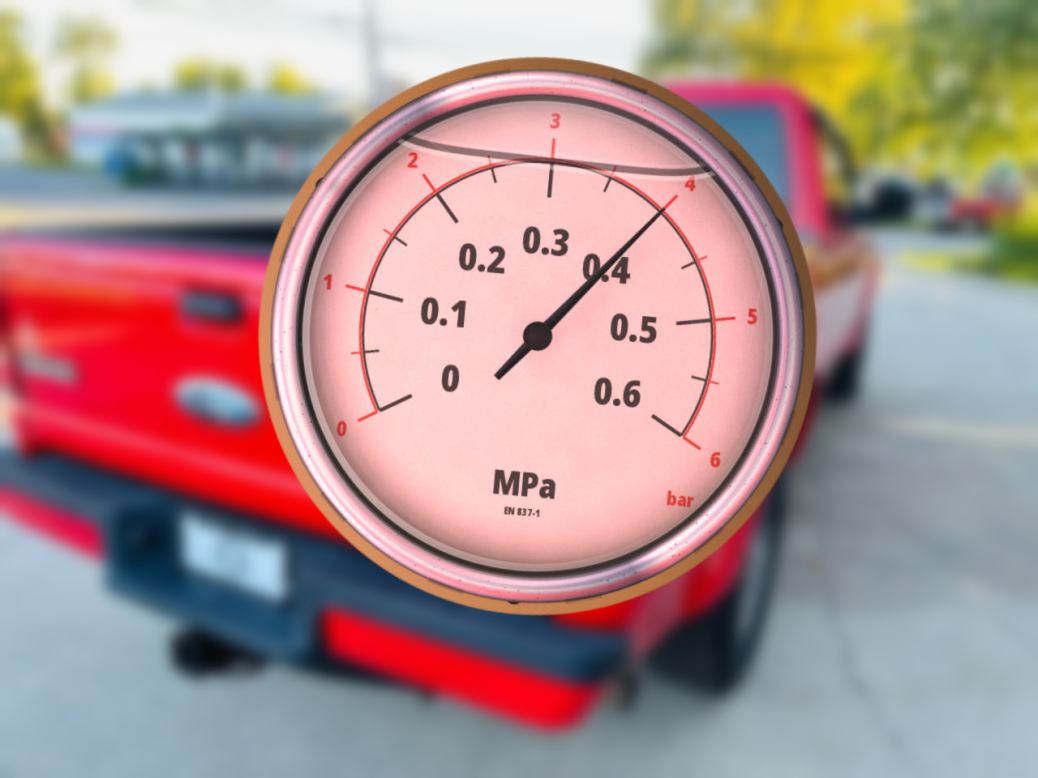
0.4 MPa
